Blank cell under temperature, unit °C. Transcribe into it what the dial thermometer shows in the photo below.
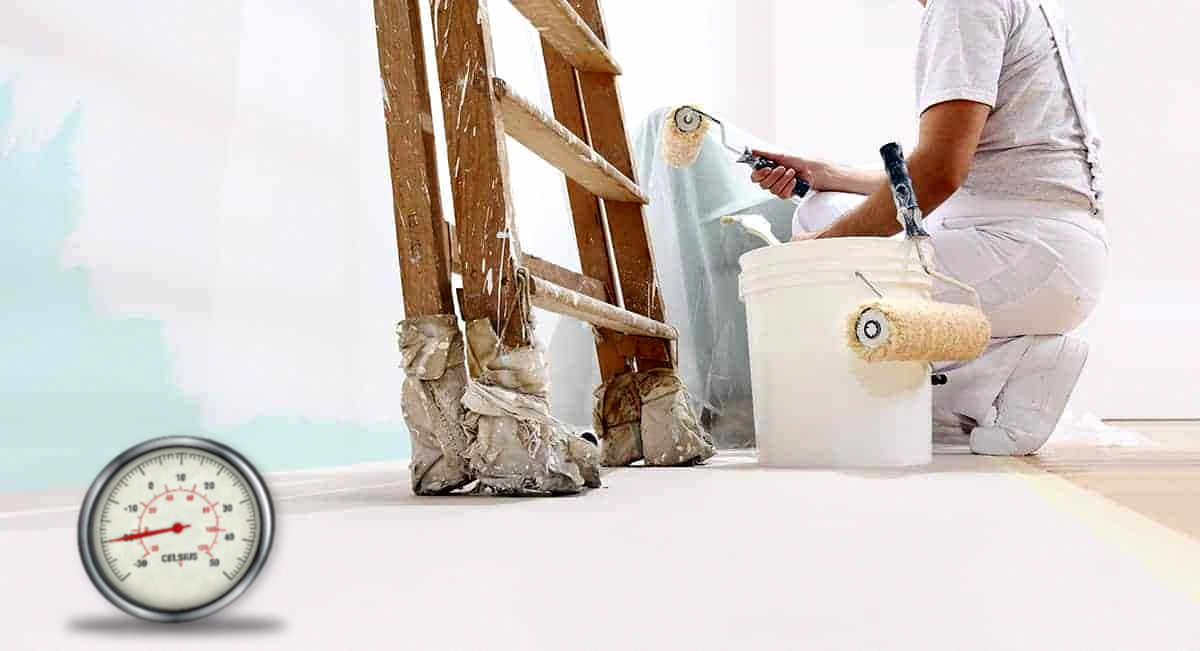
-20 °C
